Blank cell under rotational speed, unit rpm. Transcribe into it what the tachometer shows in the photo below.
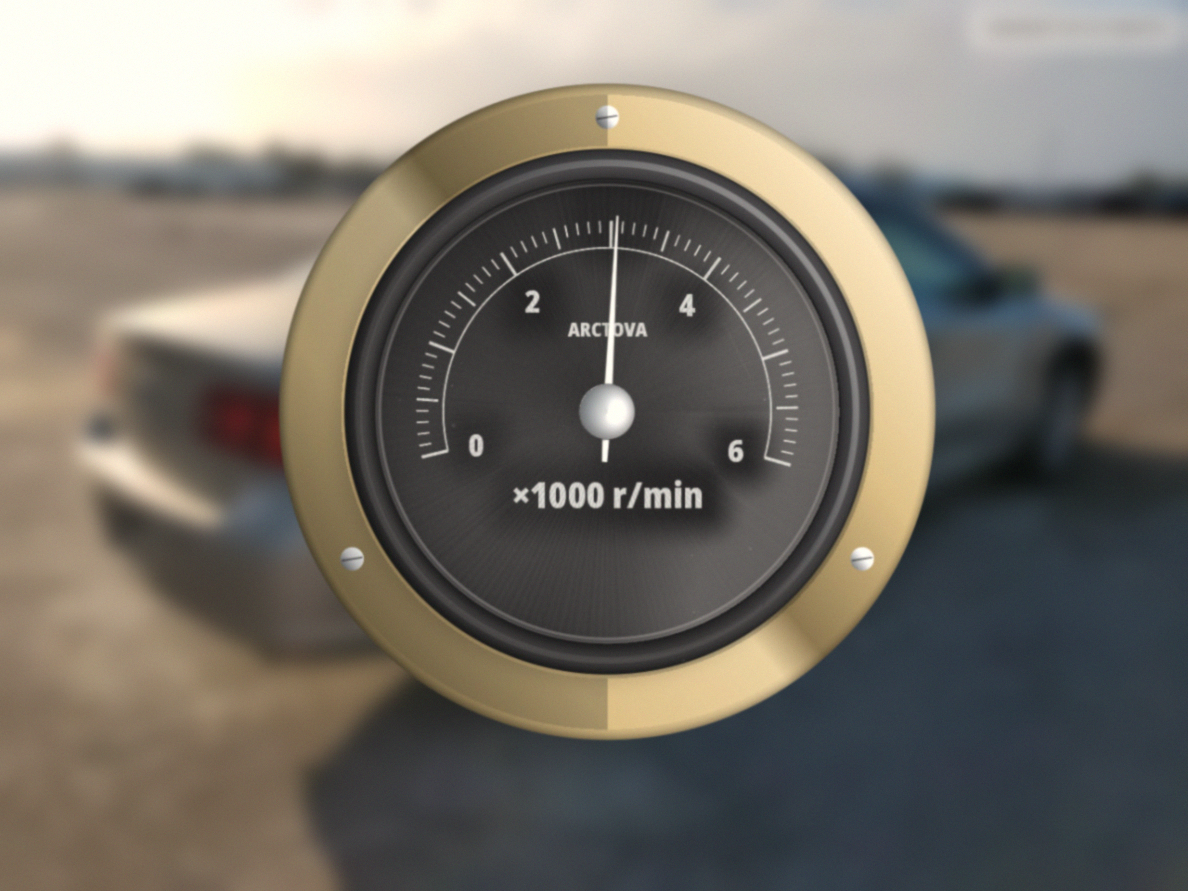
3050 rpm
